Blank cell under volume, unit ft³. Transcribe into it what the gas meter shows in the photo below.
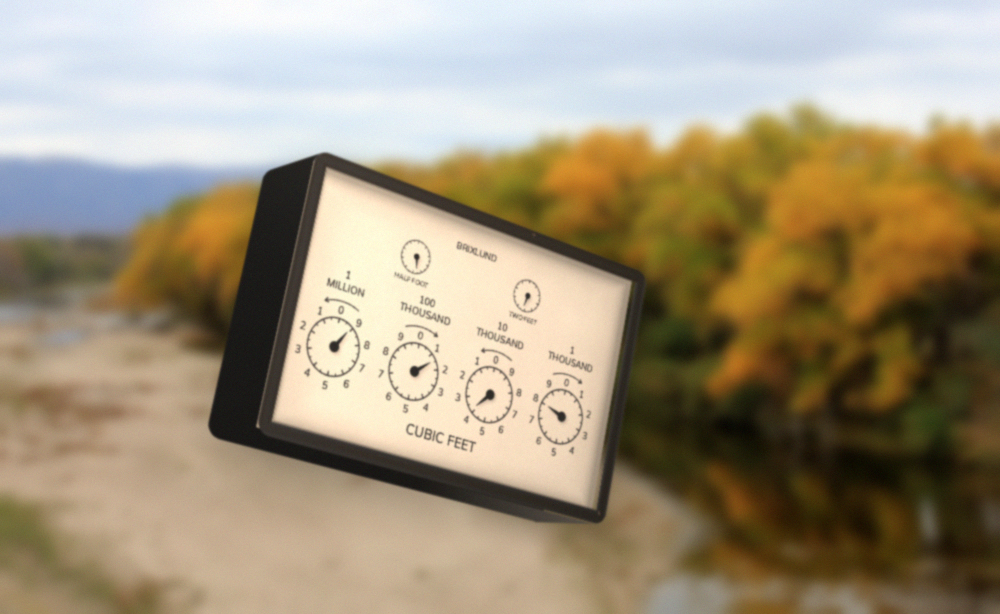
913800 ft³
